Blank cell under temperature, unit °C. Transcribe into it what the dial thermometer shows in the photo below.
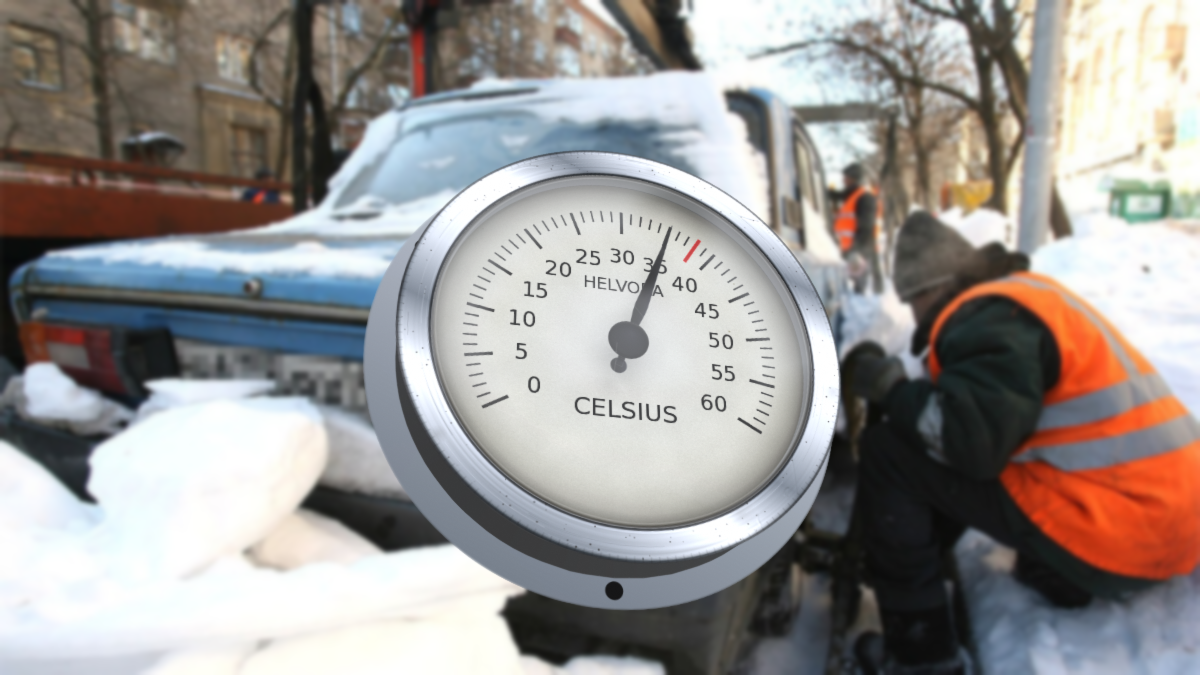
35 °C
